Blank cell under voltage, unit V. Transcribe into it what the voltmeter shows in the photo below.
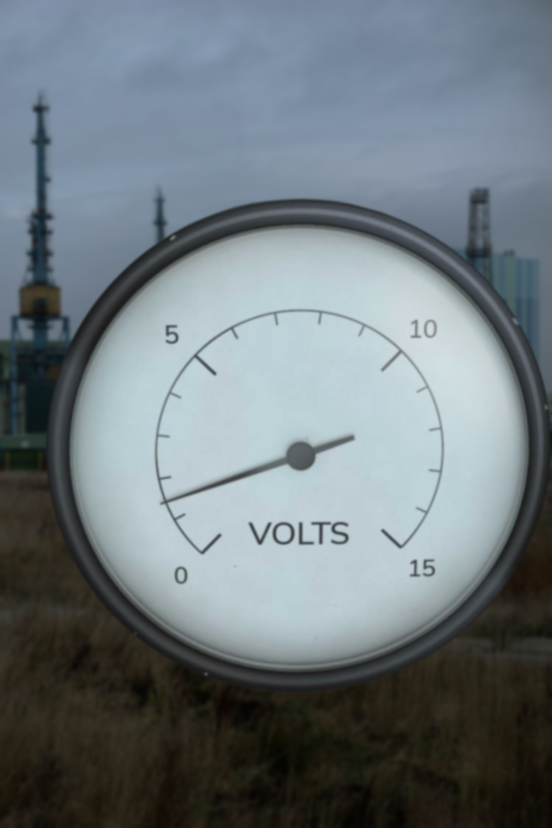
1.5 V
